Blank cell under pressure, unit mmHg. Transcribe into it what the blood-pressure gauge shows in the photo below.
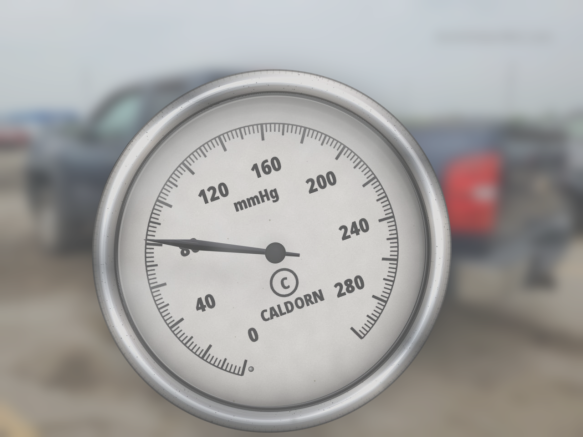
82 mmHg
